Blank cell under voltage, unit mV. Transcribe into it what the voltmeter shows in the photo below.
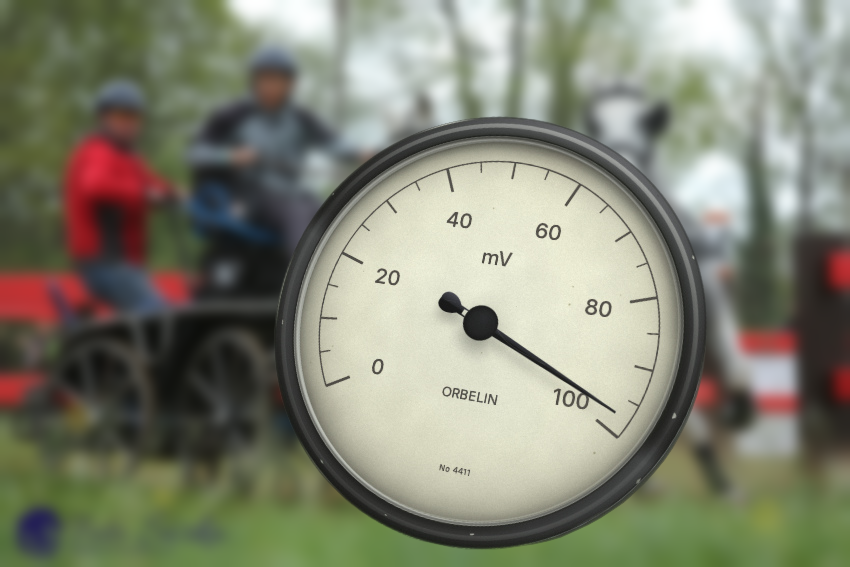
97.5 mV
